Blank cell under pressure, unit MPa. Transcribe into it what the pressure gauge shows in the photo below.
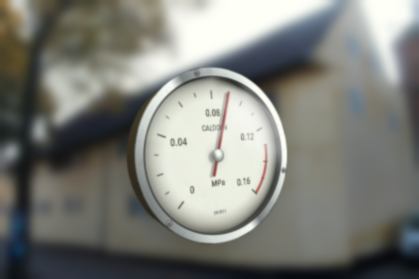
0.09 MPa
